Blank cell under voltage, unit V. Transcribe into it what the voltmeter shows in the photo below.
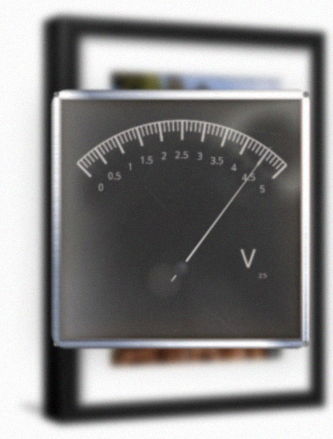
4.5 V
